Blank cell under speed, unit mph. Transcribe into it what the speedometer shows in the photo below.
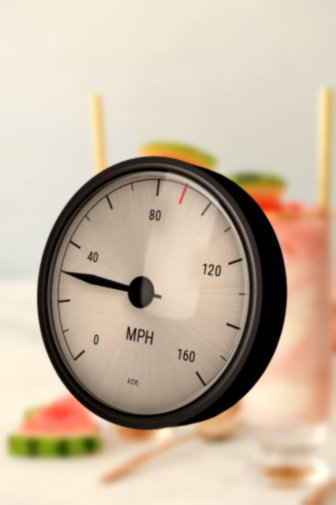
30 mph
